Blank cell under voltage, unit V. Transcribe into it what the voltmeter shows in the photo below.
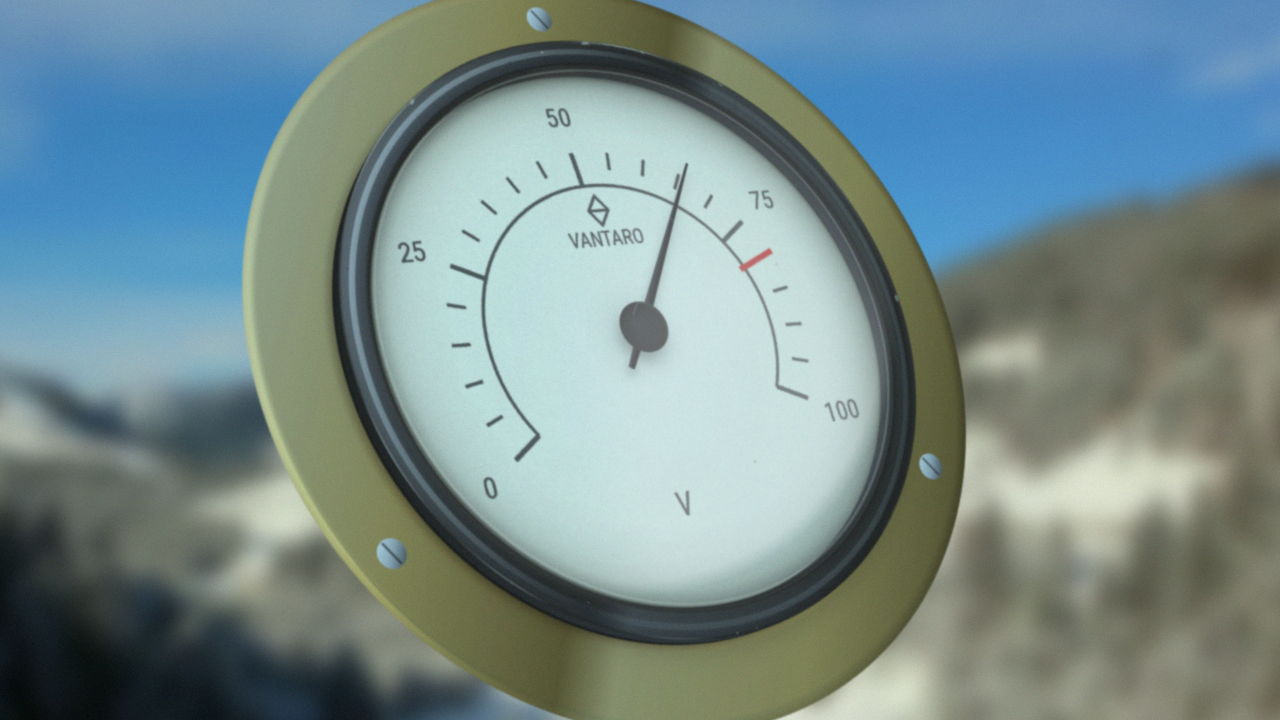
65 V
